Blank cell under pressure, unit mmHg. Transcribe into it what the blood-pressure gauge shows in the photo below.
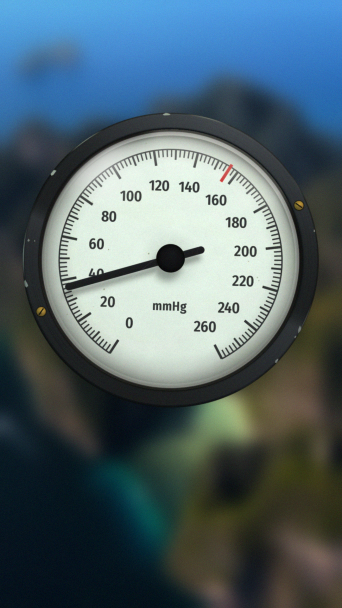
36 mmHg
